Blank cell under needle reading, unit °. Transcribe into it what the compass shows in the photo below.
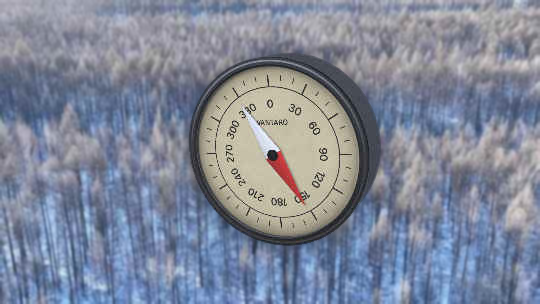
150 °
